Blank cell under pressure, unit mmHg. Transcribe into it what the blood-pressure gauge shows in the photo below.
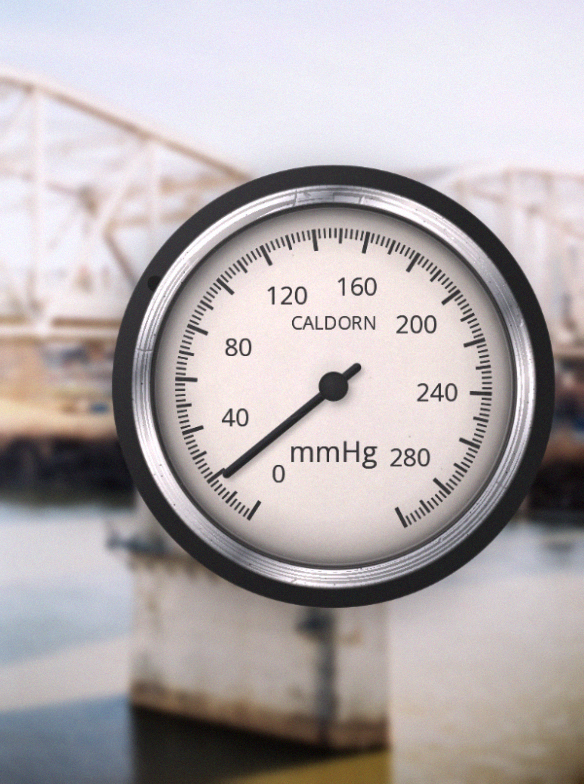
18 mmHg
